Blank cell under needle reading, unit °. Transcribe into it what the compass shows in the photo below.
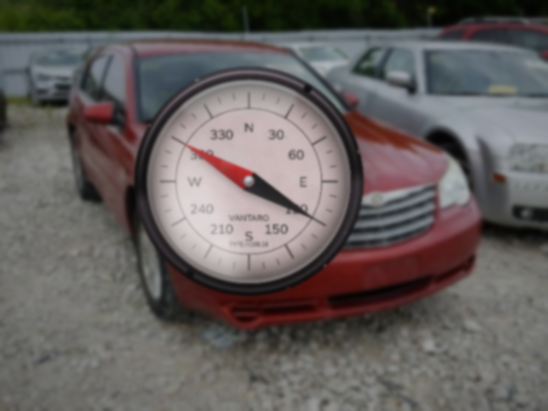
300 °
